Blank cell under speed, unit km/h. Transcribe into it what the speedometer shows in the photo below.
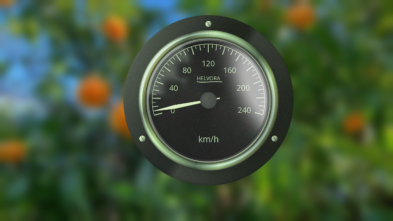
5 km/h
